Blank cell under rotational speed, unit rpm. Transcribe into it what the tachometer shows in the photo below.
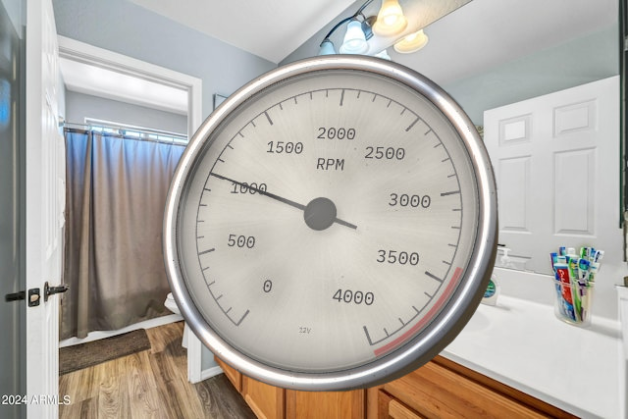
1000 rpm
